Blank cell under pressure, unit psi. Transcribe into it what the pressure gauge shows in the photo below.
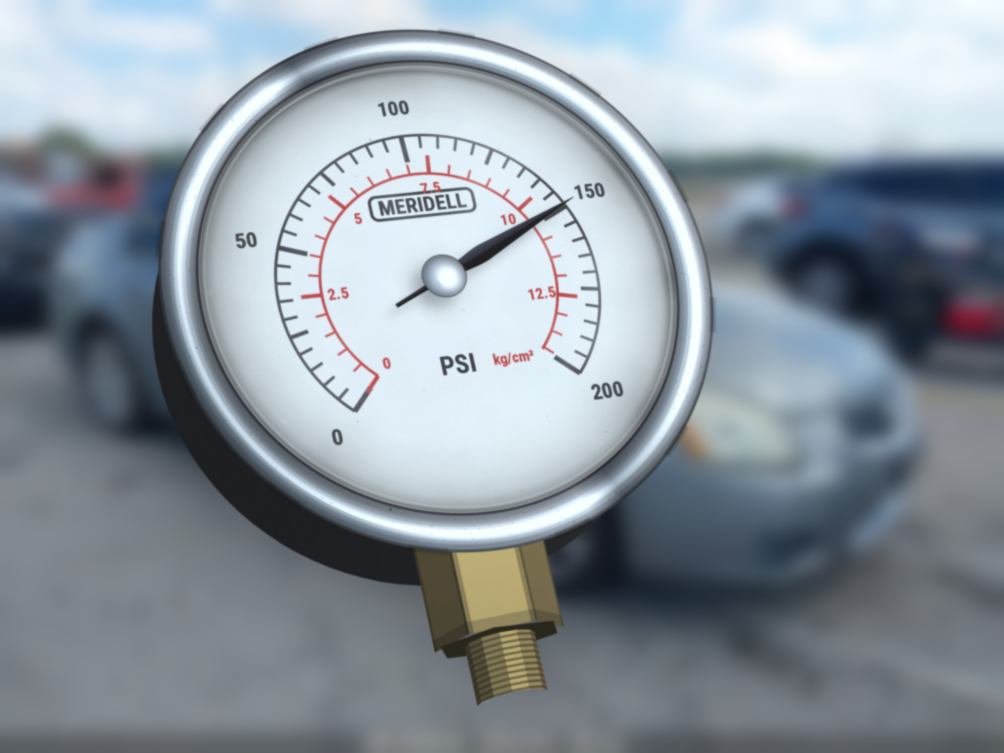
150 psi
